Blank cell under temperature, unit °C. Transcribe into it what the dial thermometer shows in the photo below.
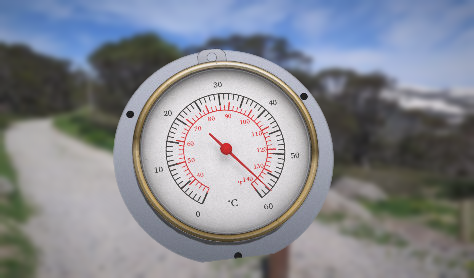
58 °C
